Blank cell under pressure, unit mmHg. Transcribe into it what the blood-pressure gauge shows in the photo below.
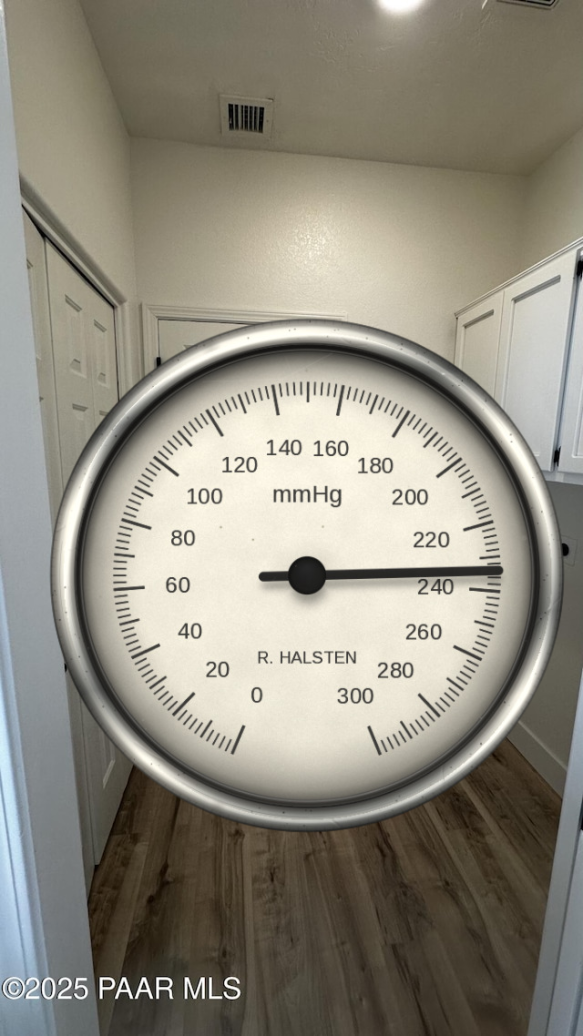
234 mmHg
